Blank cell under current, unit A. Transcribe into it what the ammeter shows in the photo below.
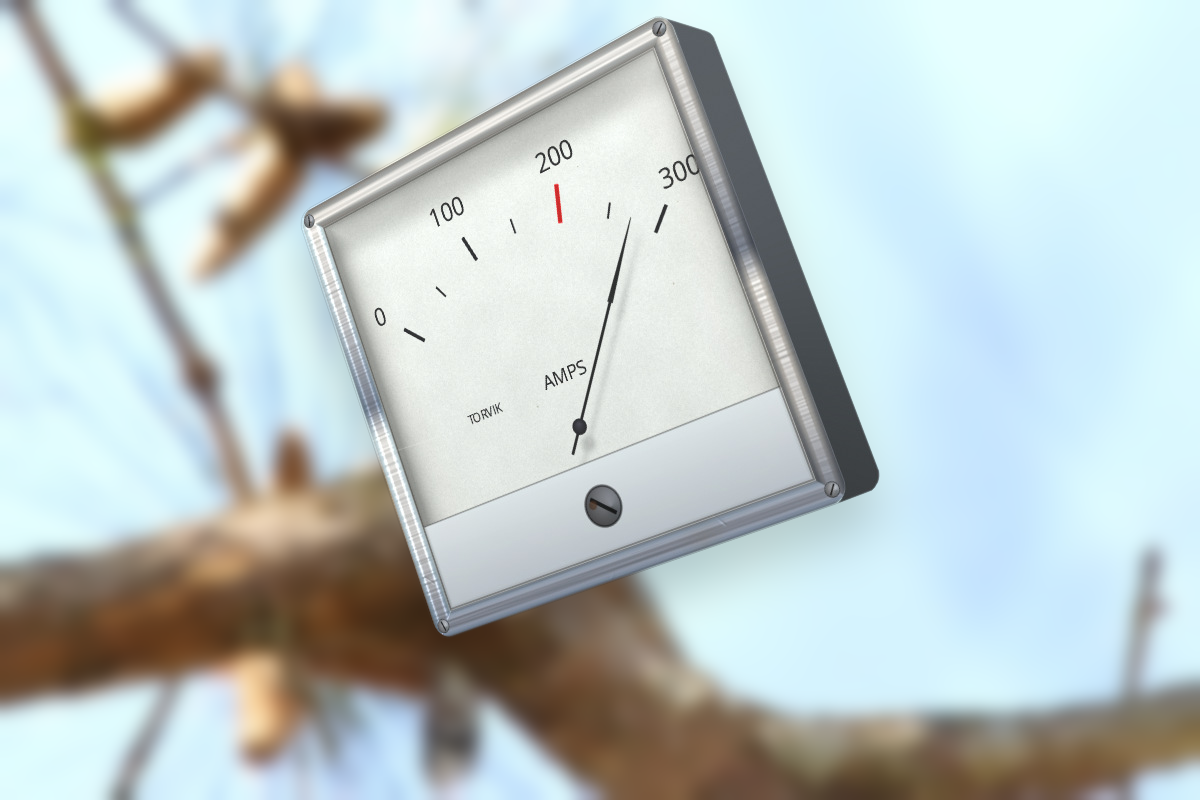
275 A
